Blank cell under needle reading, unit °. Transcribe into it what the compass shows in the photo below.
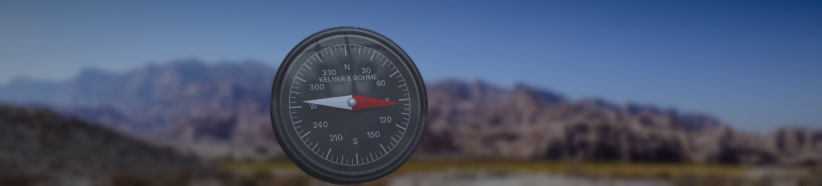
95 °
